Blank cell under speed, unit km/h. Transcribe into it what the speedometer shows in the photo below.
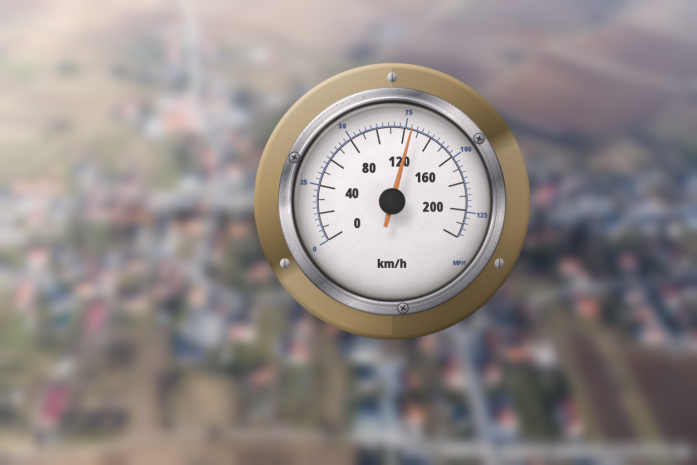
125 km/h
